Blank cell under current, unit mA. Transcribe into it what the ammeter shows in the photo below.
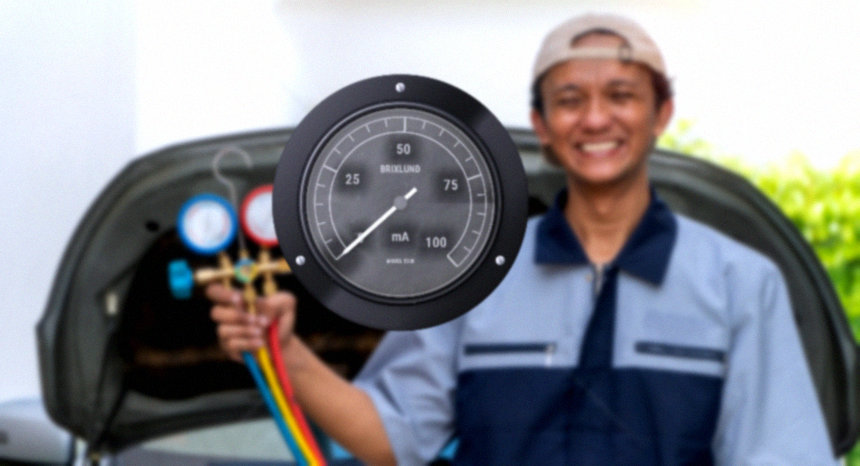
0 mA
